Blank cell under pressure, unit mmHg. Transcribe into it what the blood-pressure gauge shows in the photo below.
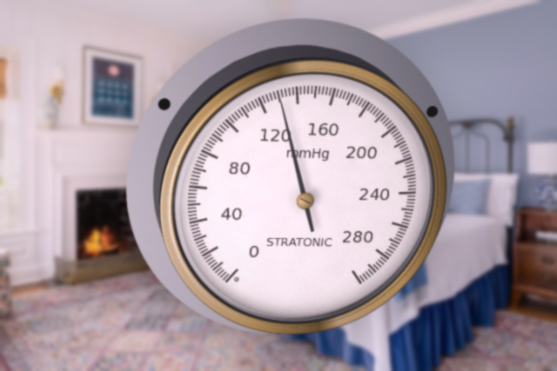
130 mmHg
